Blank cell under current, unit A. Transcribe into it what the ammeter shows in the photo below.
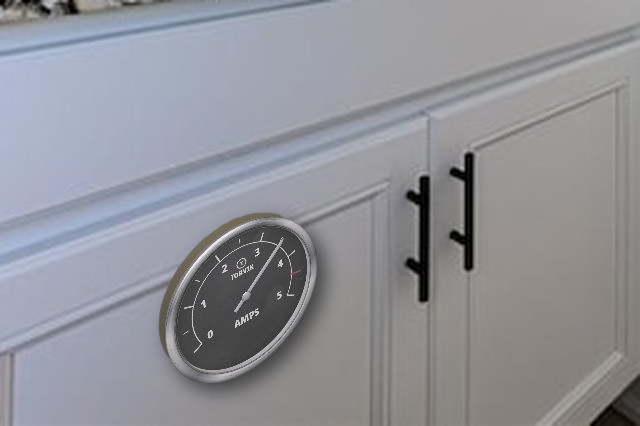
3.5 A
